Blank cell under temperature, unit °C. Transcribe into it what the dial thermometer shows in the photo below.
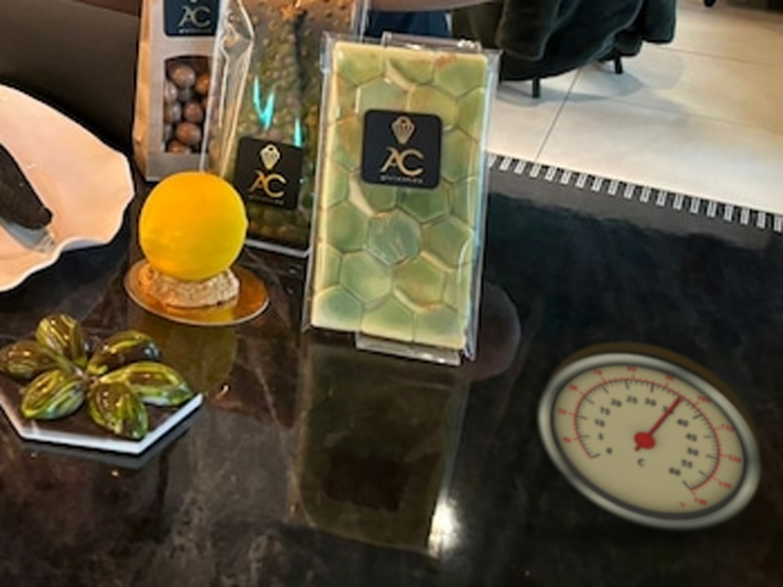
35 °C
